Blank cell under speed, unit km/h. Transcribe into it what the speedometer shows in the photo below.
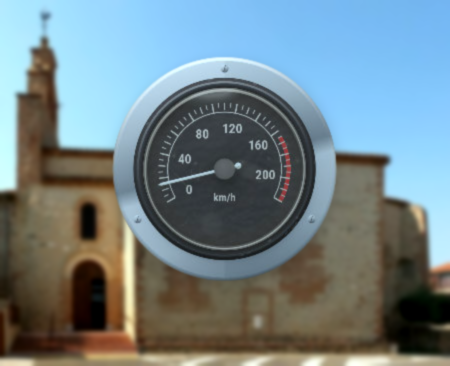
15 km/h
